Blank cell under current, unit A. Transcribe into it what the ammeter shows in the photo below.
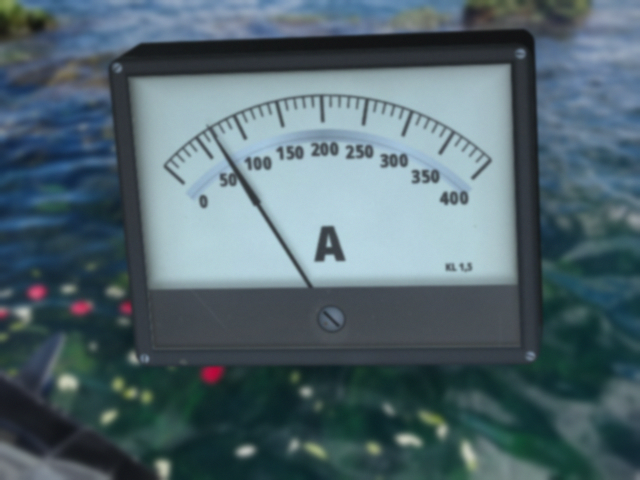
70 A
